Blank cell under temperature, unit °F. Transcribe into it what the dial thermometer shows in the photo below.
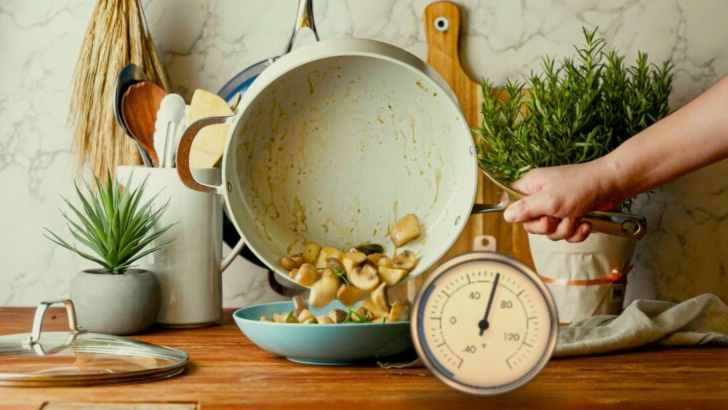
60 °F
